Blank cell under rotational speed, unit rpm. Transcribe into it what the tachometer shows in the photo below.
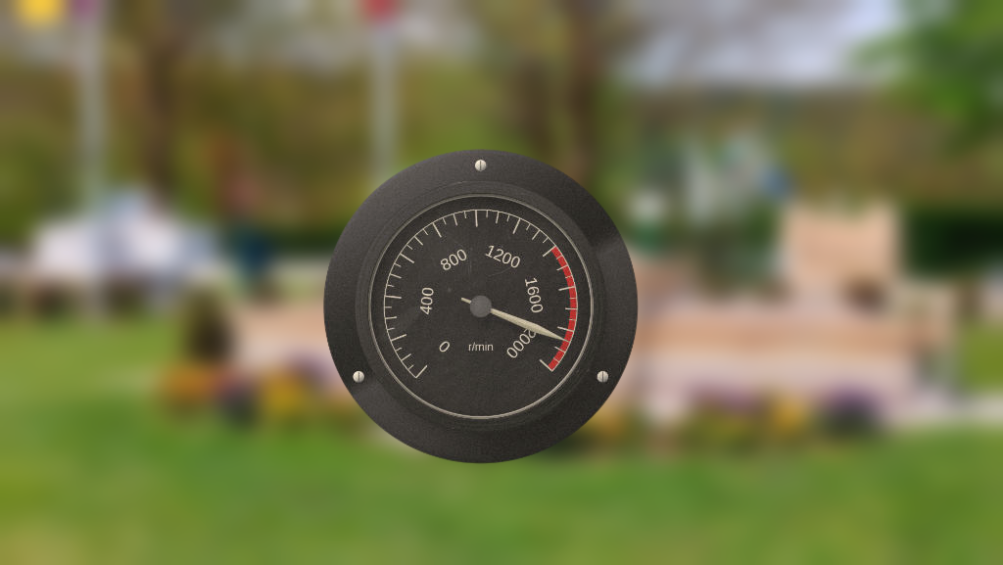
1850 rpm
